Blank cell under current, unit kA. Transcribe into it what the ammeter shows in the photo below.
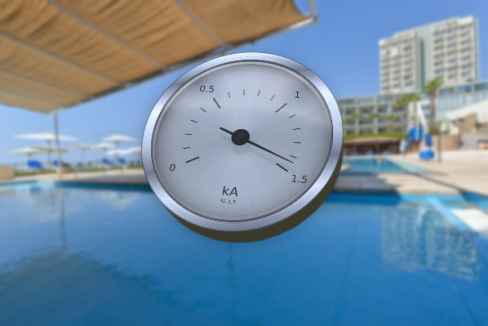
1.45 kA
